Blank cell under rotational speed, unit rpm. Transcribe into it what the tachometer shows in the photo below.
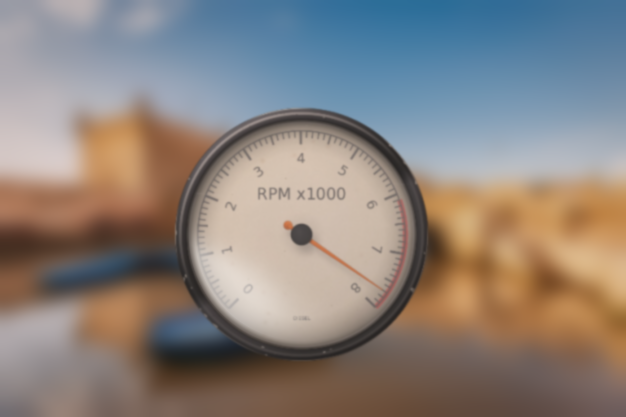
7700 rpm
